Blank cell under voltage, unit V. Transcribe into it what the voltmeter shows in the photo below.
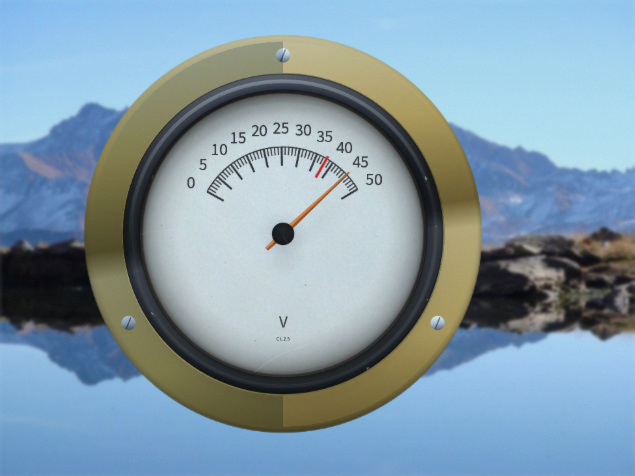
45 V
